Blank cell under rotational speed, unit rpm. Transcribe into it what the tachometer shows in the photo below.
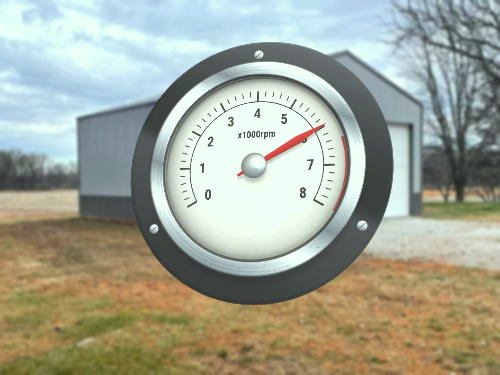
6000 rpm
